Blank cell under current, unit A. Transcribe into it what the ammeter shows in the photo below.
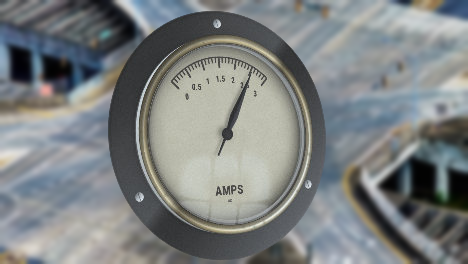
2.5 A
